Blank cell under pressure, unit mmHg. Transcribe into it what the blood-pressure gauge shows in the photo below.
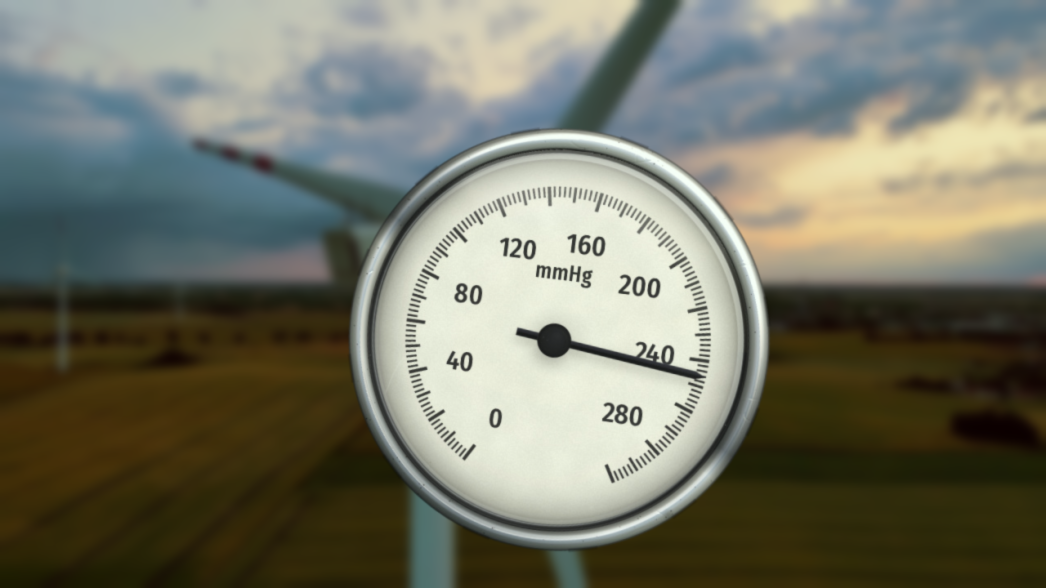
246 mmHg
